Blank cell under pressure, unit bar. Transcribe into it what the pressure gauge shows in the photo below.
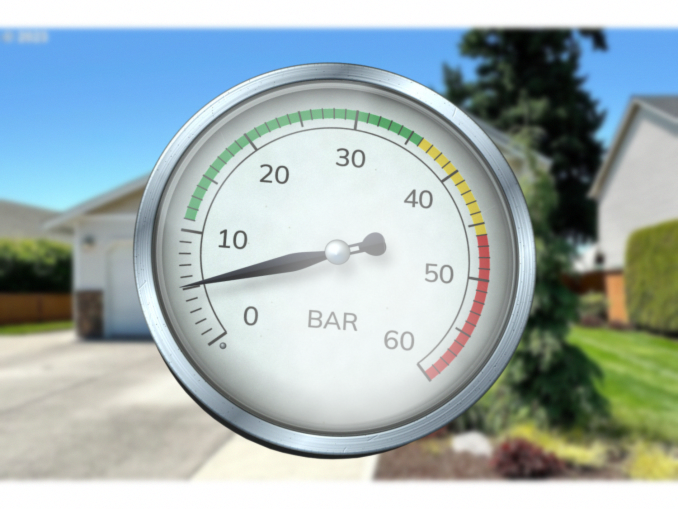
5 bar
